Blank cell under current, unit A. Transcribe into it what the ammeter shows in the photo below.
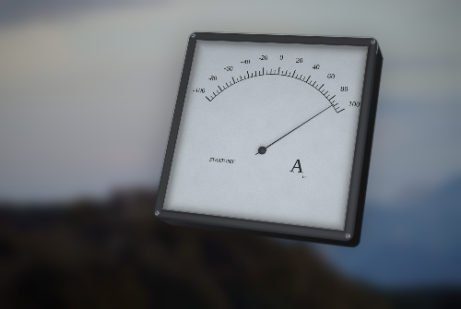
90 A
